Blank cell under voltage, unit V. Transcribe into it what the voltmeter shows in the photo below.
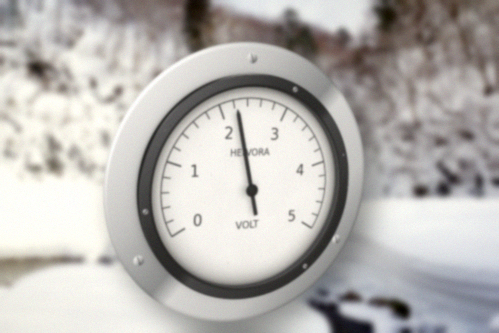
2.2 V
